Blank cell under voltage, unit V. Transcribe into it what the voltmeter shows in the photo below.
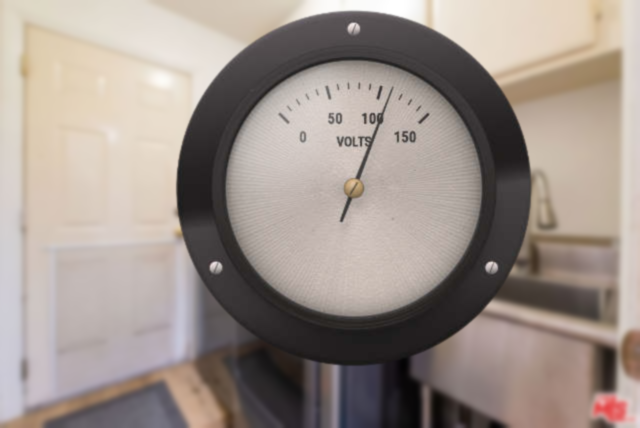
110 V
